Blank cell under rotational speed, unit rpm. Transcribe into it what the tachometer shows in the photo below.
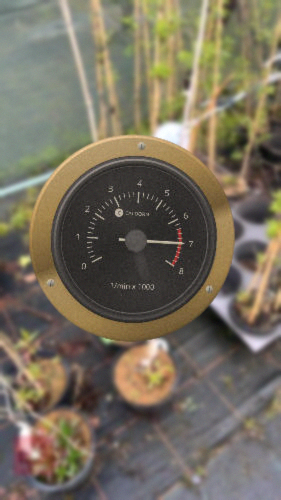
7000 rpm
